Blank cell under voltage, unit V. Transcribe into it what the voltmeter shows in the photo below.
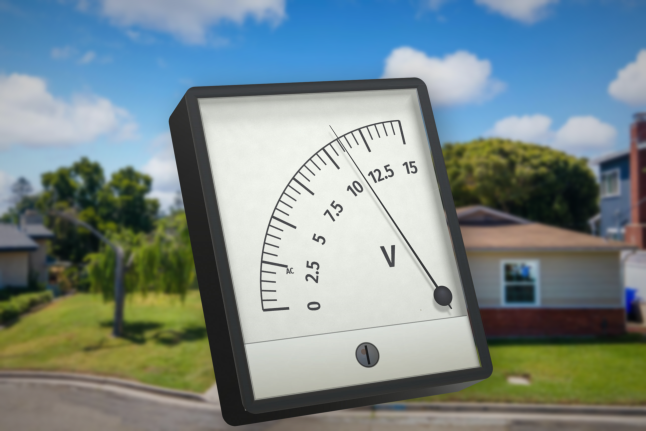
11 V
